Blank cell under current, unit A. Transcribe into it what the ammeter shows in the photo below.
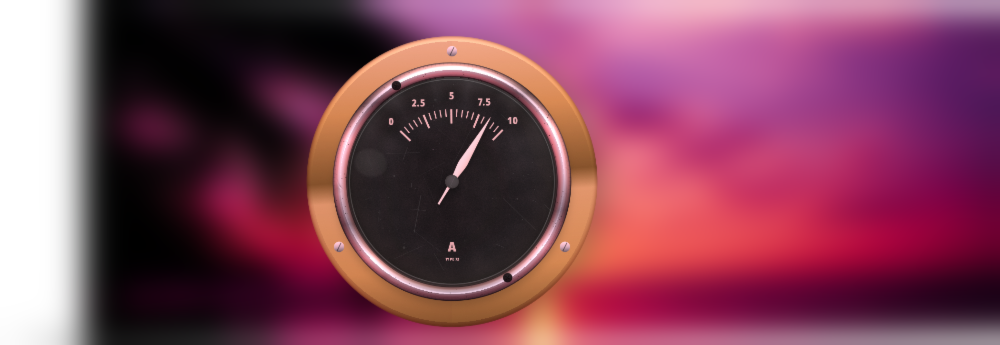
8.5 A
